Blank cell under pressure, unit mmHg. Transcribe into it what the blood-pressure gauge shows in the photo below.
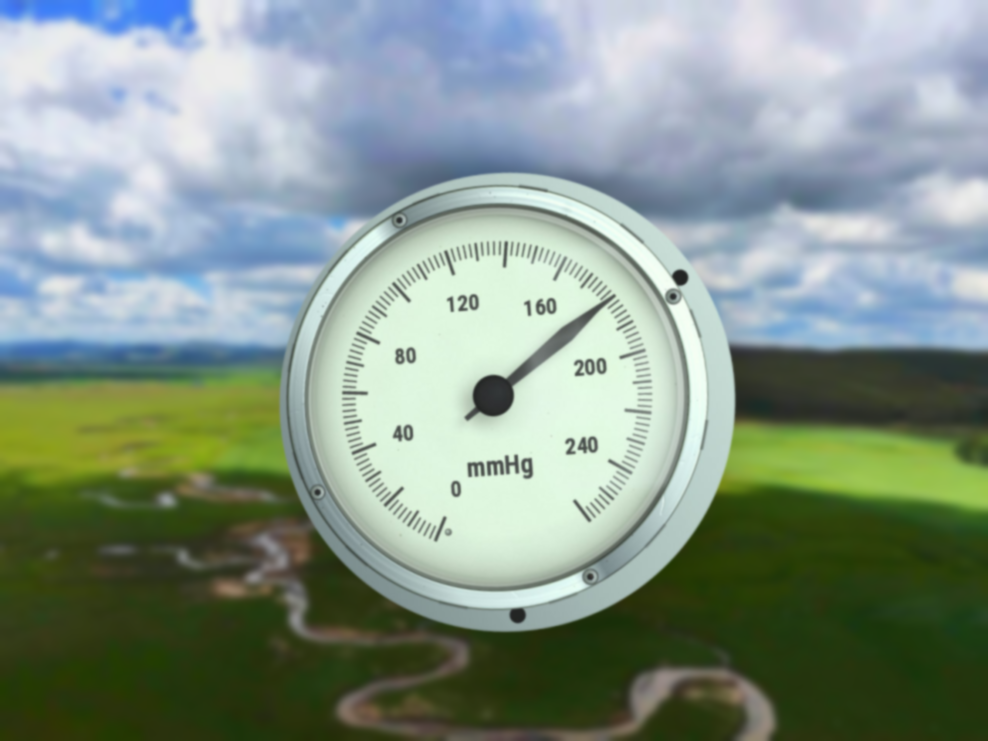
180 mmHg
